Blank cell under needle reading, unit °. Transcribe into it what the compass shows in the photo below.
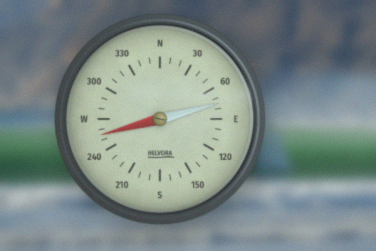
255 °
